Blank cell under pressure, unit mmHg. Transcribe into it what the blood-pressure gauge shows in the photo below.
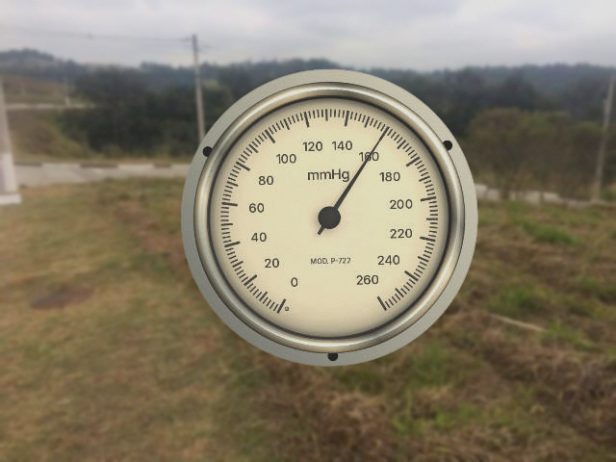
160 mmHg
